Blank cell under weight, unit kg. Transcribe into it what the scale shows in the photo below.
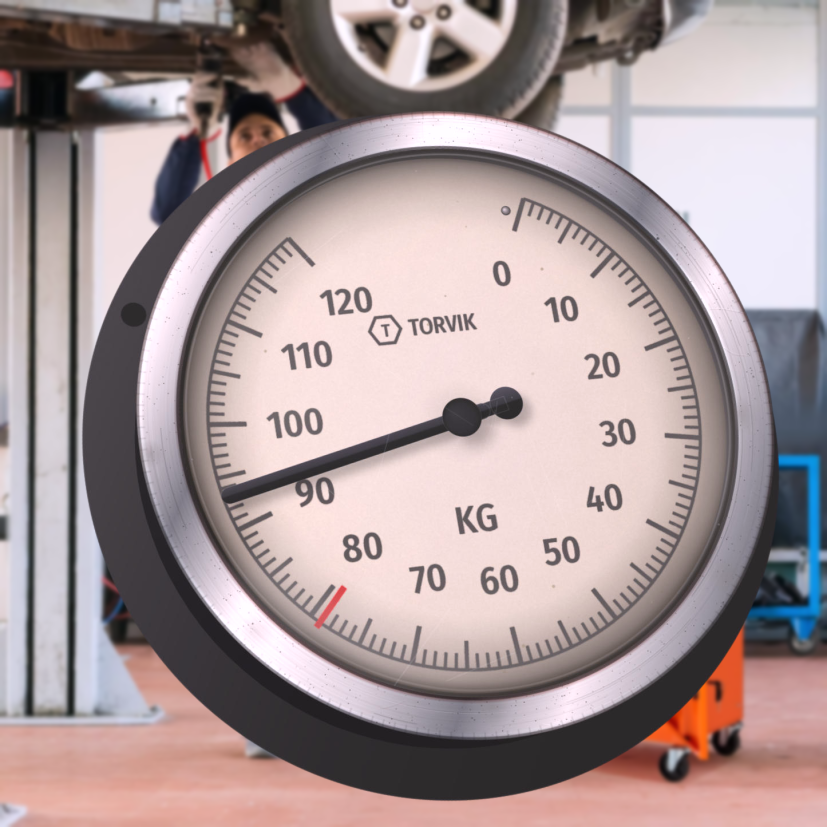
93 kg
